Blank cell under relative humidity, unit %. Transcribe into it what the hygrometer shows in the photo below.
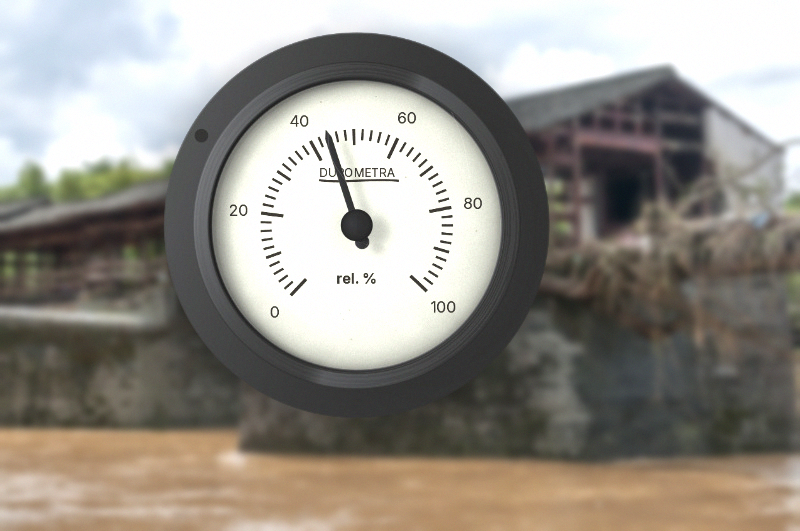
44 %
